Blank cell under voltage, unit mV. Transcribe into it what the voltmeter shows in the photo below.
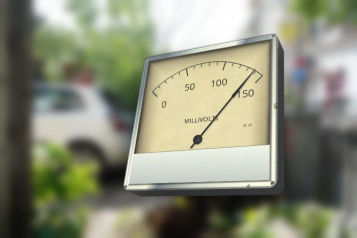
140 mV
